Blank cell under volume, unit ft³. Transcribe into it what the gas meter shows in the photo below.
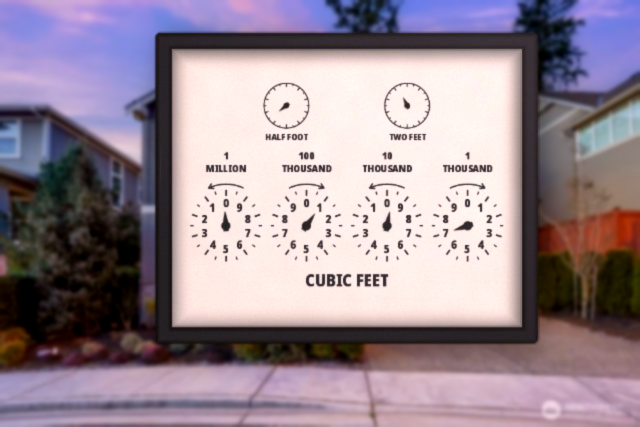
9700 ft³
